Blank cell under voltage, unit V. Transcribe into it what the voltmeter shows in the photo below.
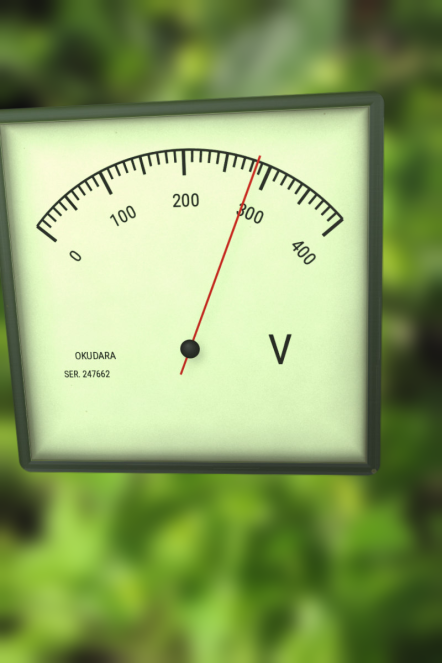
285 V
